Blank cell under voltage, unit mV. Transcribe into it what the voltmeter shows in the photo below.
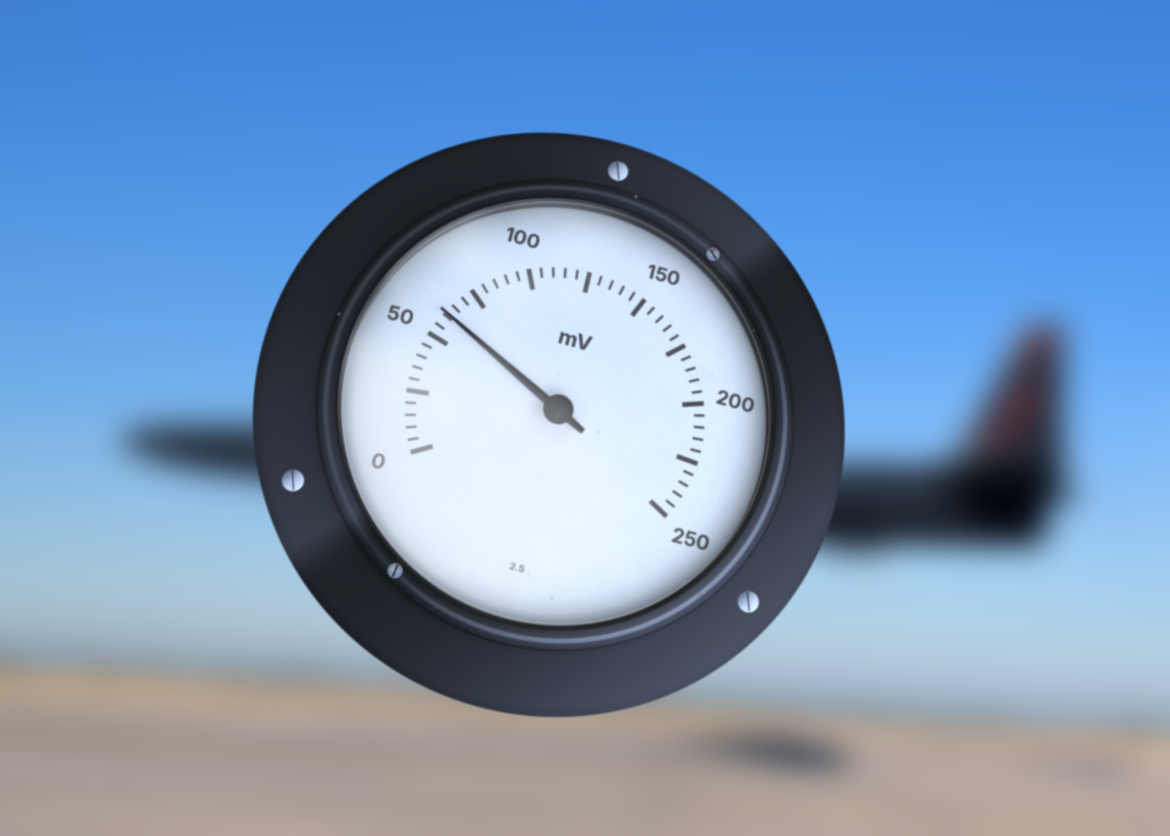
60 mV
